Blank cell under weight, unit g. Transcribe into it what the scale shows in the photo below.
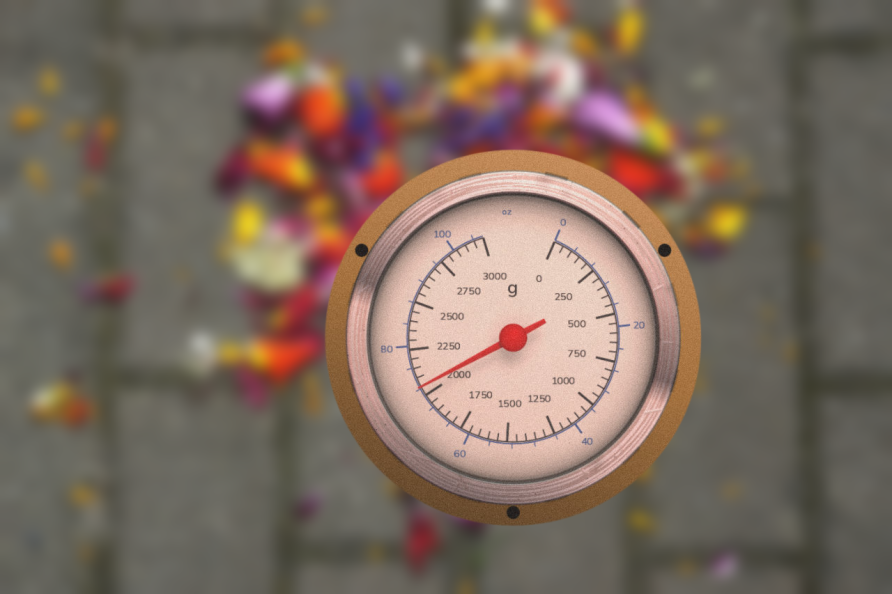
2050 g
